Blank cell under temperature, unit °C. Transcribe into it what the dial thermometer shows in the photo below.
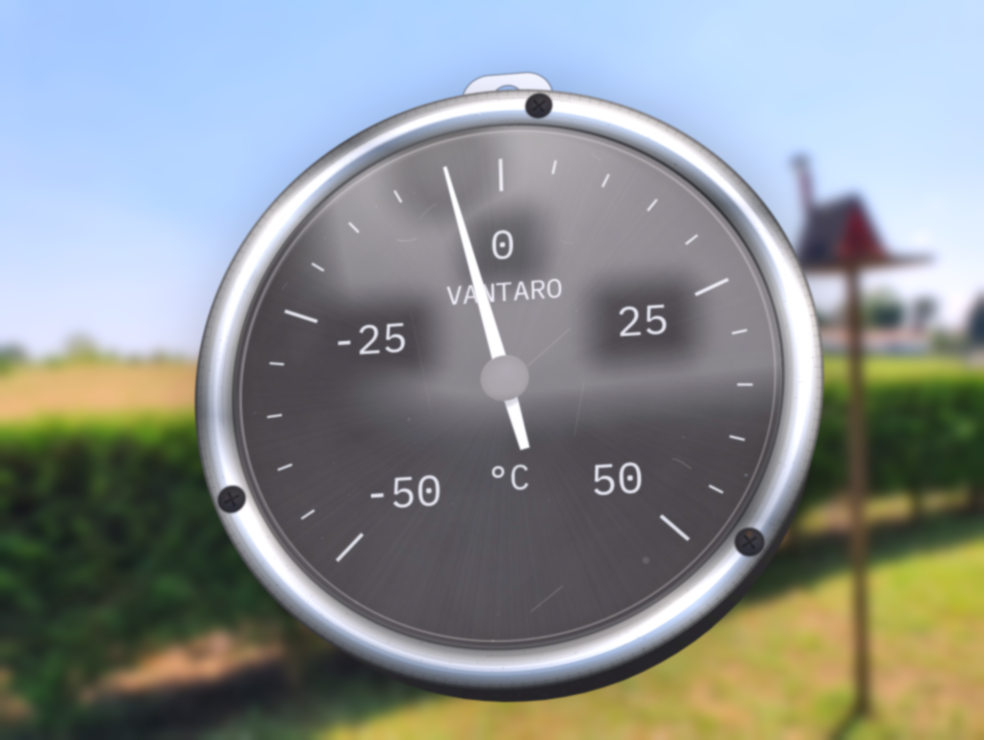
-5 °C
